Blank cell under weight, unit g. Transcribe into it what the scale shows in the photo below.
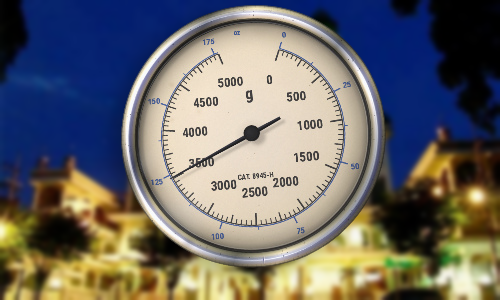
3500 g
